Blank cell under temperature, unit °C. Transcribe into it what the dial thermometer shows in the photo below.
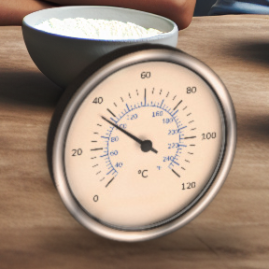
36 °C
